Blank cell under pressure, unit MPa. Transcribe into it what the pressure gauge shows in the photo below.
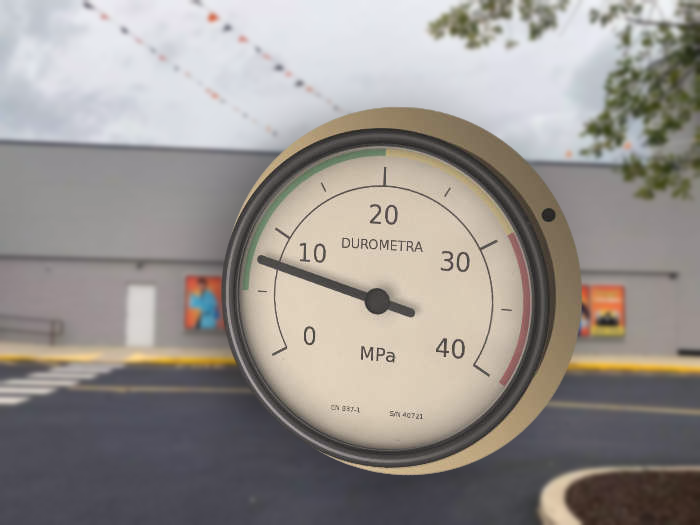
7.5 MPa
